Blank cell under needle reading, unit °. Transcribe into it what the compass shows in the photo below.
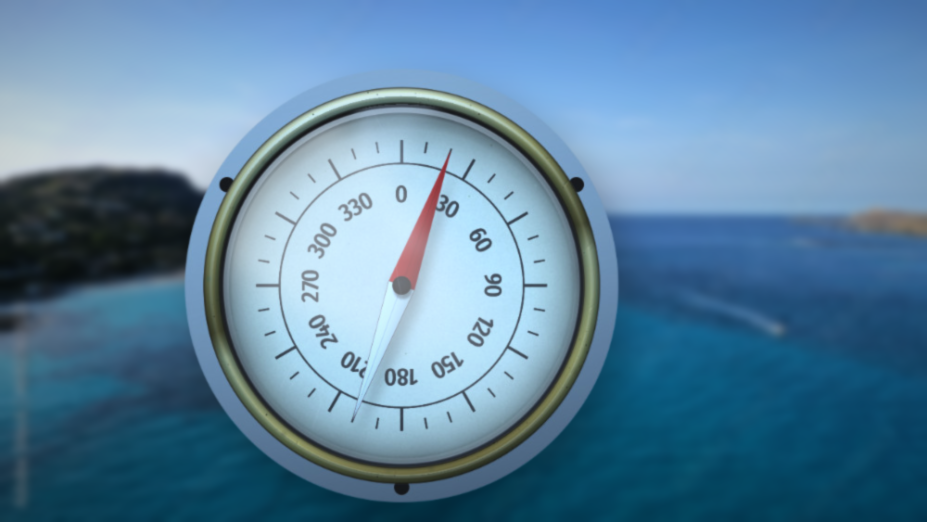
20 °
